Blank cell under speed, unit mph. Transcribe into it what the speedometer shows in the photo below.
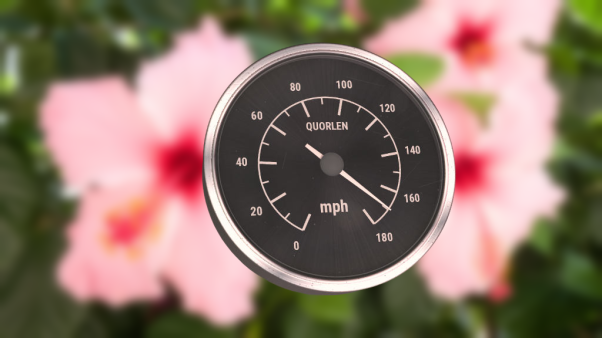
170 mph
